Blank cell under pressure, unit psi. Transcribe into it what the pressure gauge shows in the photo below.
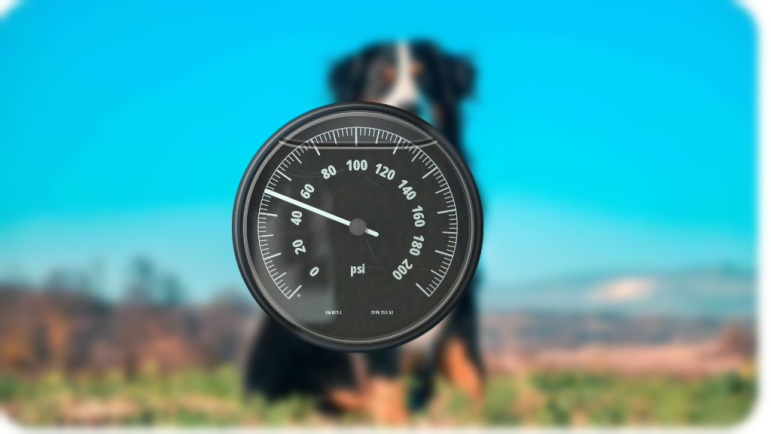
50 psi
